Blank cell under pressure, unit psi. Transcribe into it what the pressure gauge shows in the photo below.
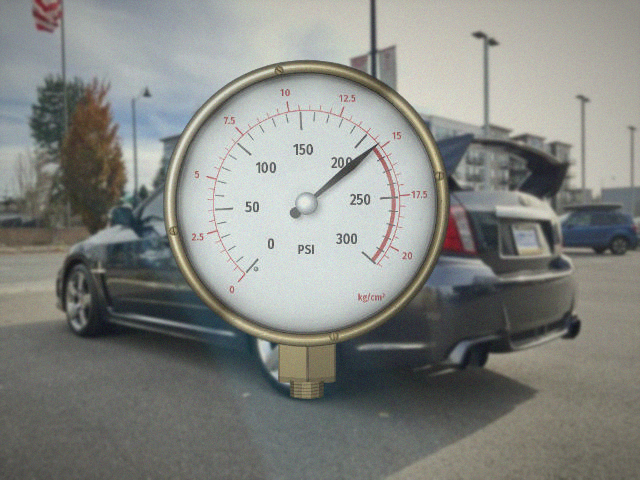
210 psi
